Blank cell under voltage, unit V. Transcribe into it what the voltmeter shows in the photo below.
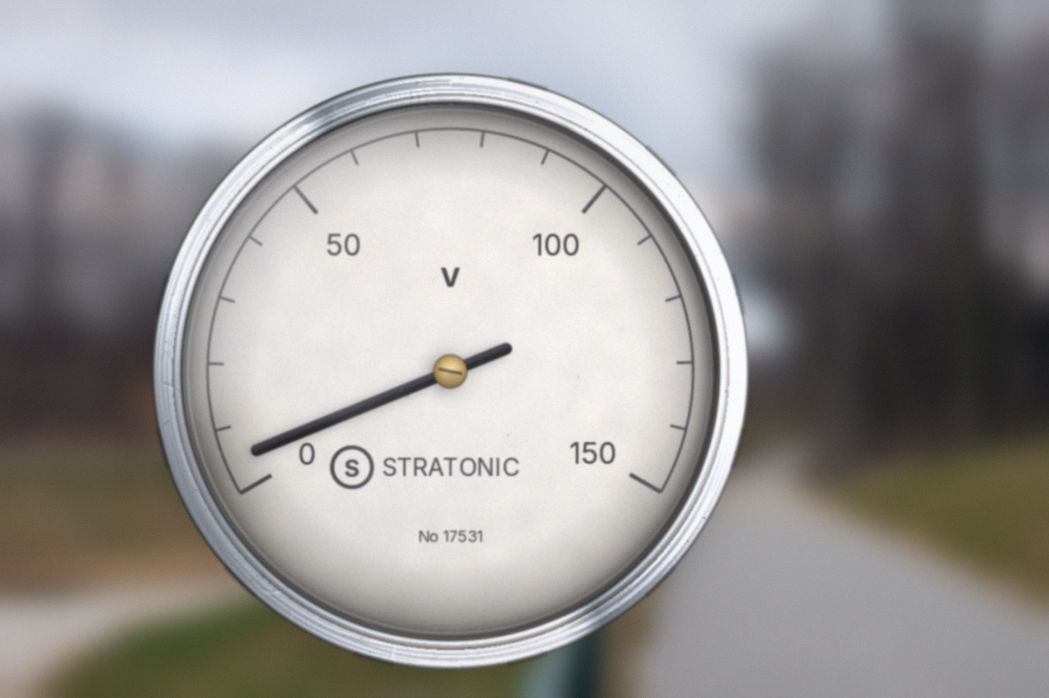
5 V
